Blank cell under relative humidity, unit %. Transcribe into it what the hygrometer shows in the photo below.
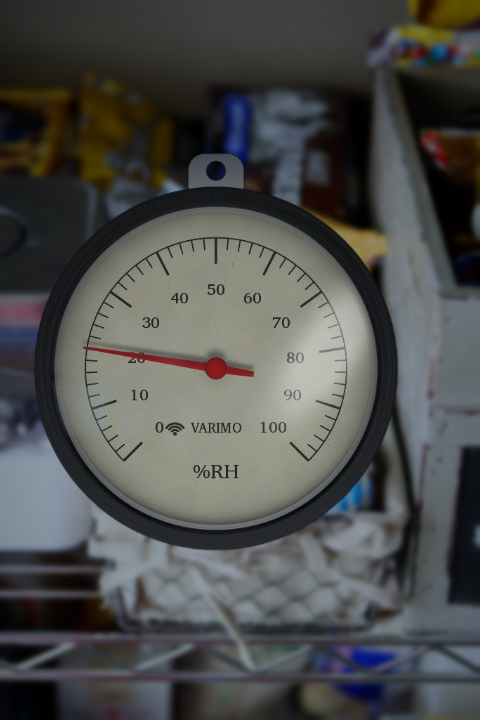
20 %
